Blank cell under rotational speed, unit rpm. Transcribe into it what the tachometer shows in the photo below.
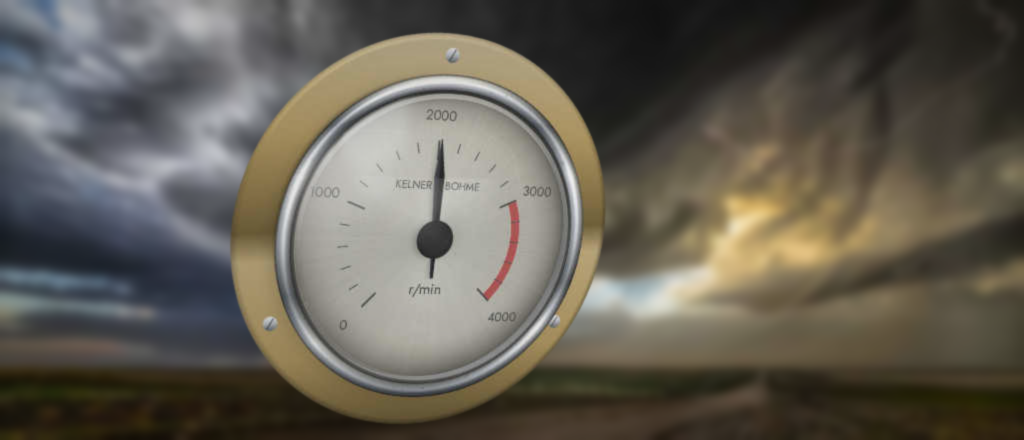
2000 rpm
